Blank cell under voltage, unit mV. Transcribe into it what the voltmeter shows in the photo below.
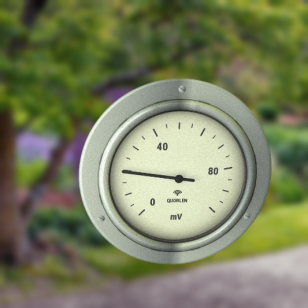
20 mV
